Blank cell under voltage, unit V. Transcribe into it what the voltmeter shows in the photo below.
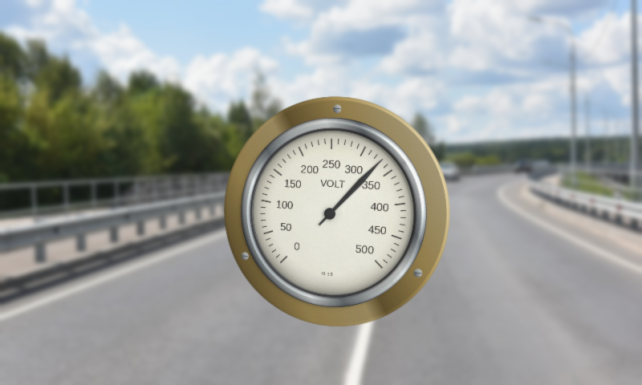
330 V
